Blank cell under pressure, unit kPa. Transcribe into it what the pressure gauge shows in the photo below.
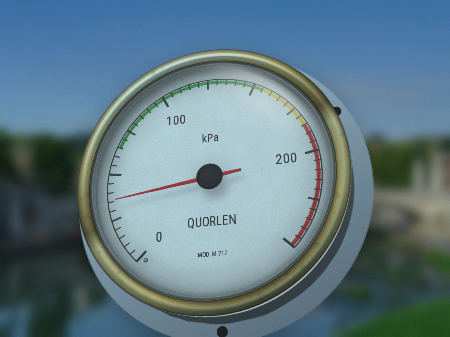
35 kPa
